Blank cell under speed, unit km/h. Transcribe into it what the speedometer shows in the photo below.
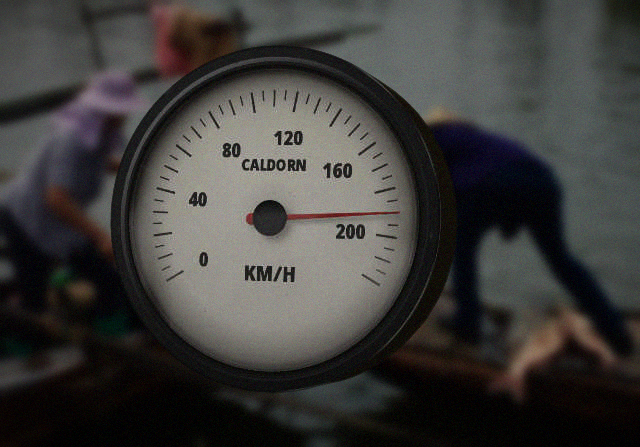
190 km/h
